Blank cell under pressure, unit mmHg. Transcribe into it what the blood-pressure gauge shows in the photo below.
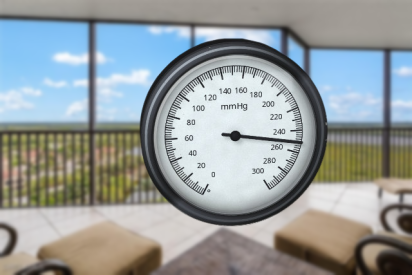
250 mmHg
